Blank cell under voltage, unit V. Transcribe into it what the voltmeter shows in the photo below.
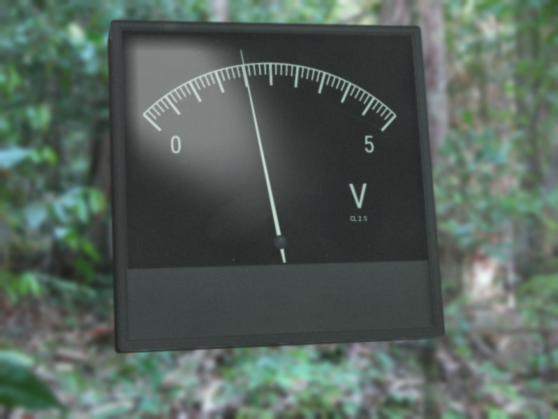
2 V
